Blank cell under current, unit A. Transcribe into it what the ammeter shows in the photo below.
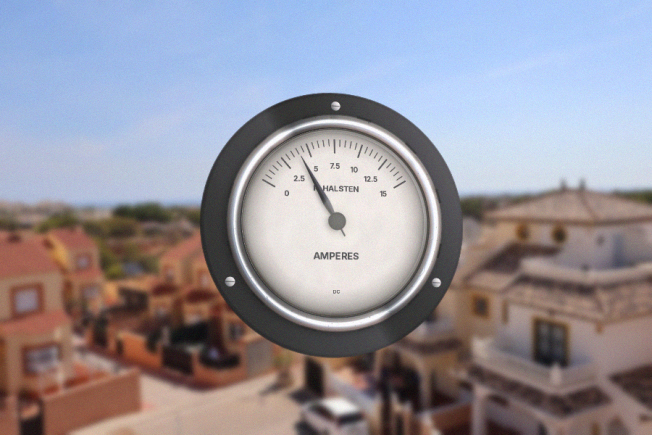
4 A
